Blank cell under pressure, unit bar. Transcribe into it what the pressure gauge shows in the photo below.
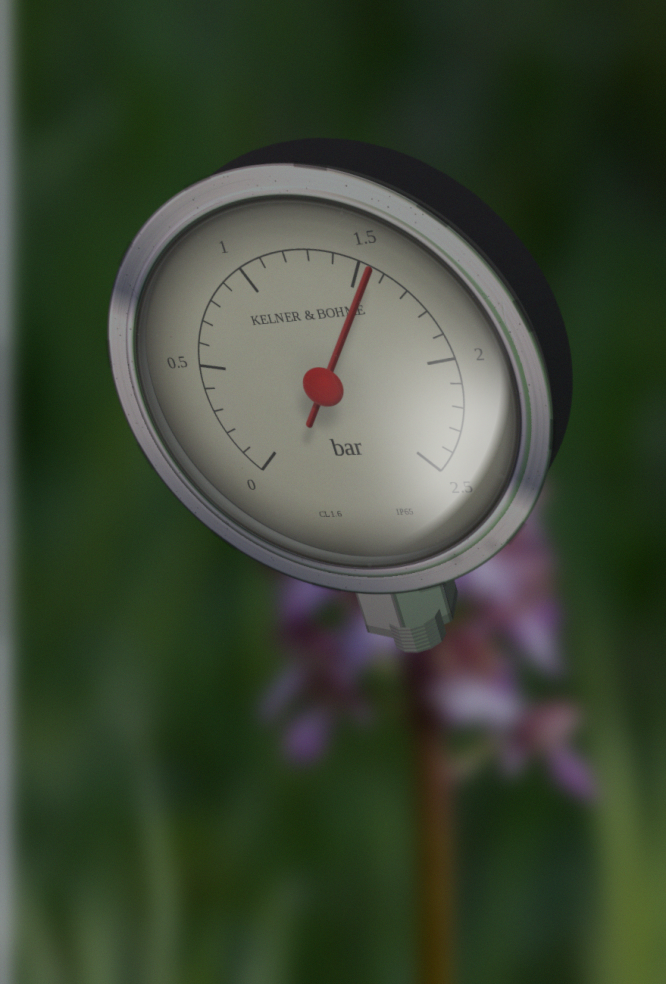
1.55 bar
